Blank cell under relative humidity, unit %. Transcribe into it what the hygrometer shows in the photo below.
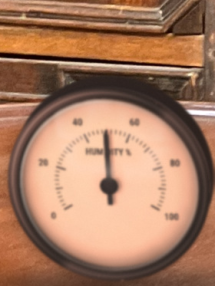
50 %
